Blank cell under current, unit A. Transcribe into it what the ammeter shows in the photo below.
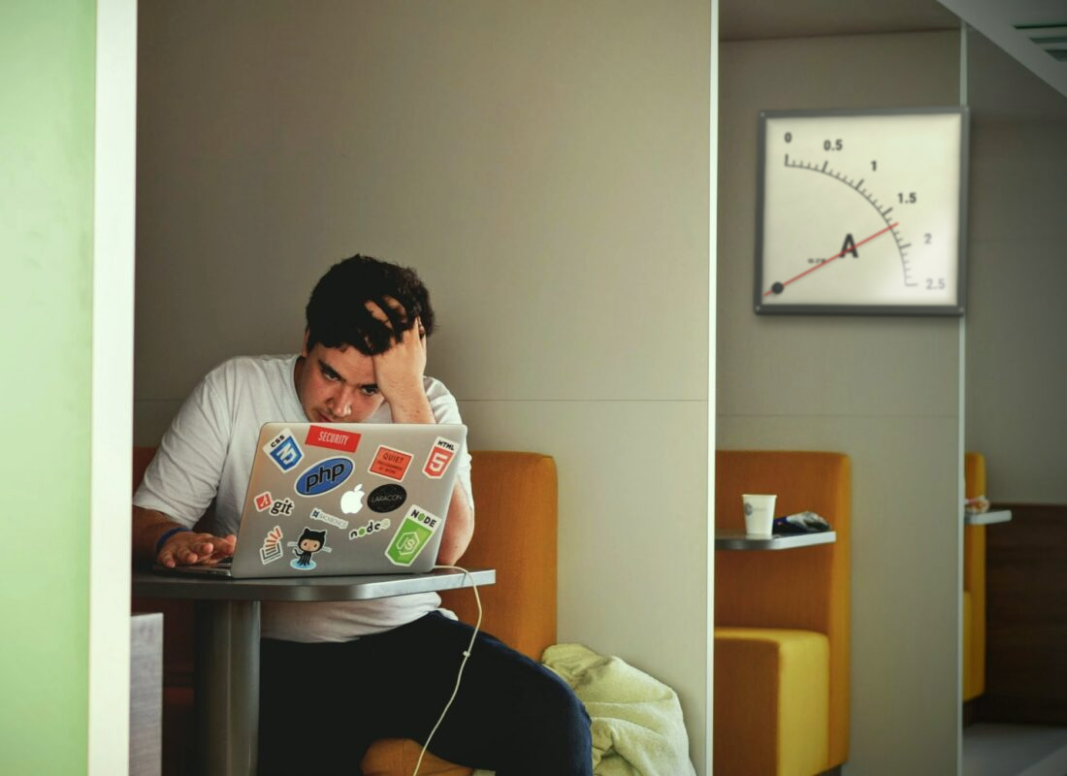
1.7 A
